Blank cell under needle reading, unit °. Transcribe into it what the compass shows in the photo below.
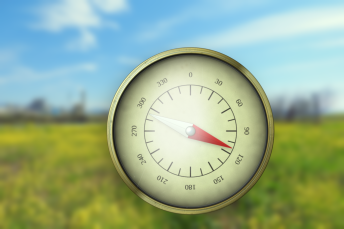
112.5 °
